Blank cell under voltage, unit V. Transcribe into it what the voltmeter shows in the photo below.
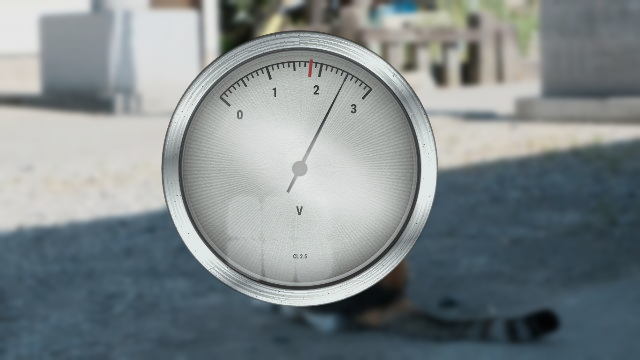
2.5 V
